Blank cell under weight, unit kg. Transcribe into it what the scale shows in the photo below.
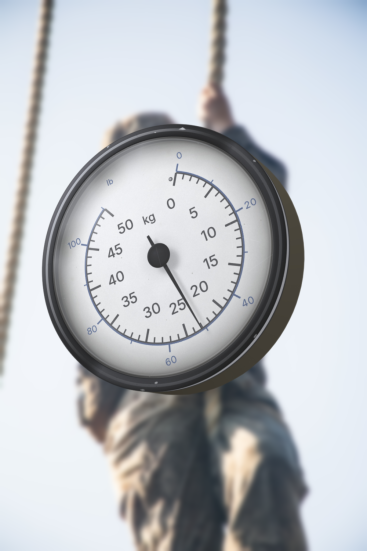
23 kg
